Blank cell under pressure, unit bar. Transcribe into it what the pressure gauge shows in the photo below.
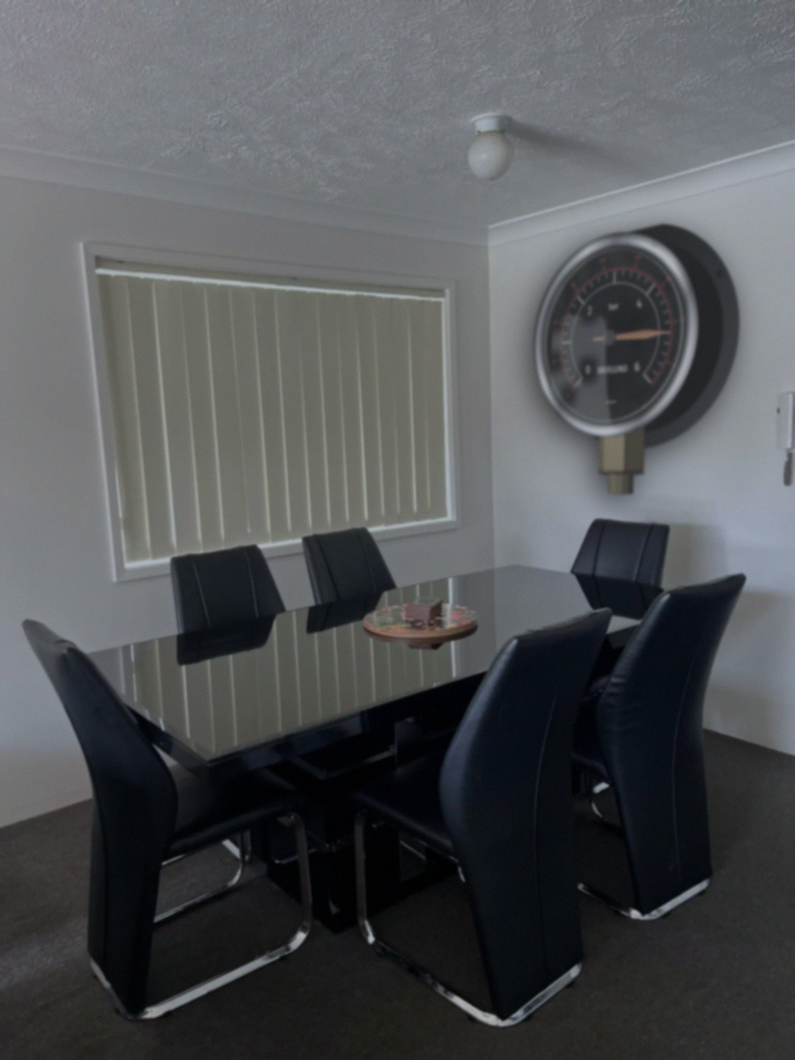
5 bar
